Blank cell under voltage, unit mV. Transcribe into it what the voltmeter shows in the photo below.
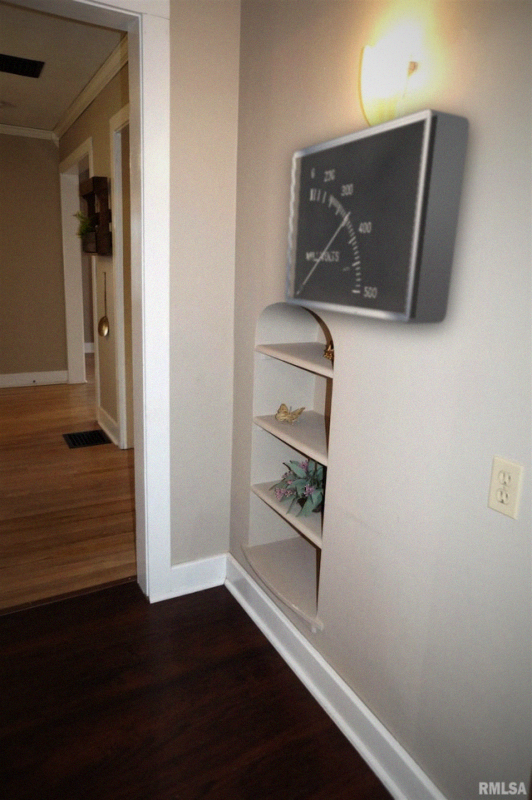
350 mV
